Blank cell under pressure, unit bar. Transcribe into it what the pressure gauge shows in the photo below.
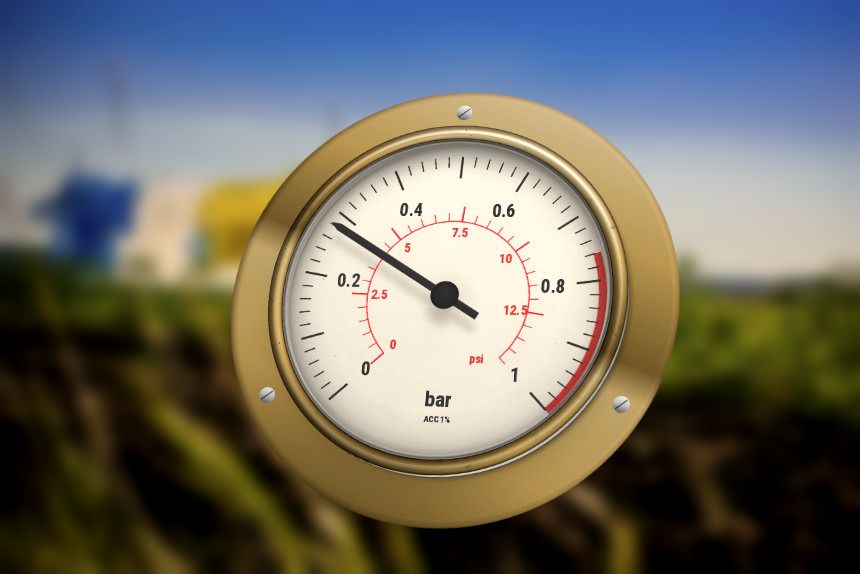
0.28 bar
